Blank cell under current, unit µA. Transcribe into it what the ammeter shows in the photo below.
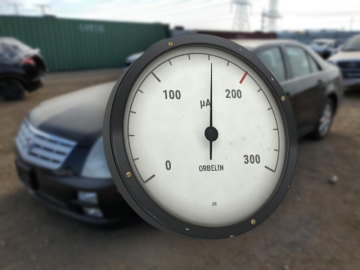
160 µA
